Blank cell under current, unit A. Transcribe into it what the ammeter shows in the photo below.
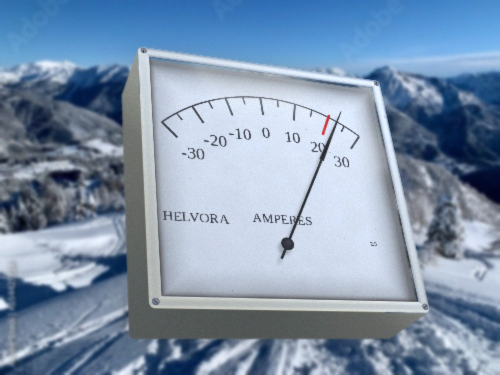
22.5 A
